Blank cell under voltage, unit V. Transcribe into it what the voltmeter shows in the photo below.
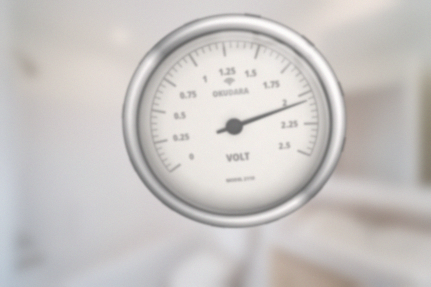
2.05 V
